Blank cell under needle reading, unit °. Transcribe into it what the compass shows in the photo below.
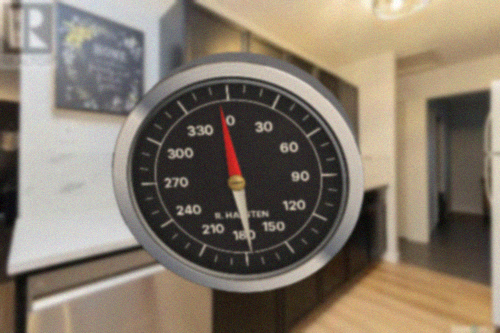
355 °
